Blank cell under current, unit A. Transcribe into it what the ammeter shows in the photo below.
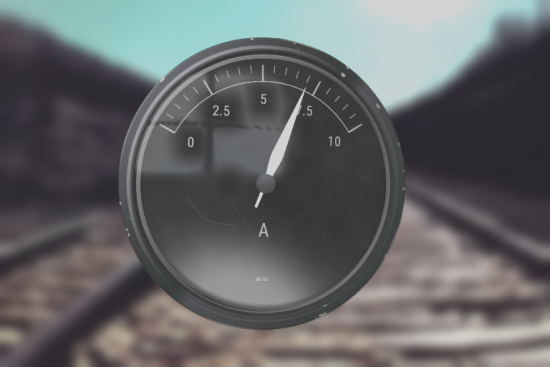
7 A
